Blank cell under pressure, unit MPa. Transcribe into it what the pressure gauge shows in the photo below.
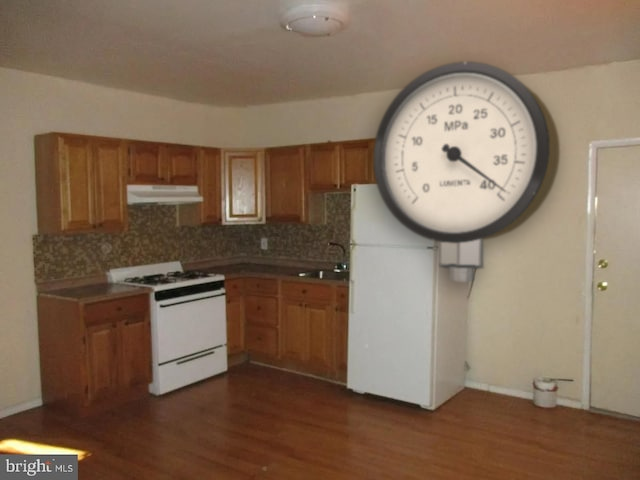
39 MPa
